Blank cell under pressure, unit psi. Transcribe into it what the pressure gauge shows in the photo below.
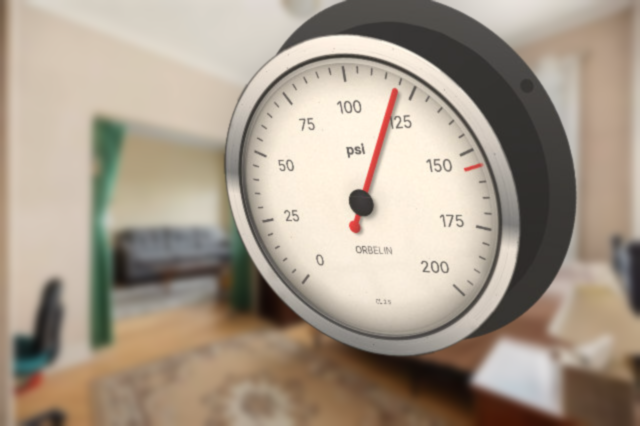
120 psi
